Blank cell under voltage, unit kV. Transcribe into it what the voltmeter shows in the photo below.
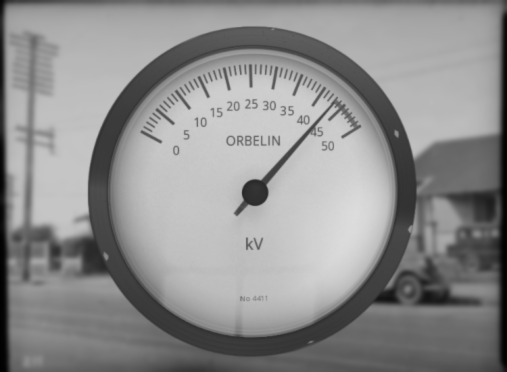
43 kV
